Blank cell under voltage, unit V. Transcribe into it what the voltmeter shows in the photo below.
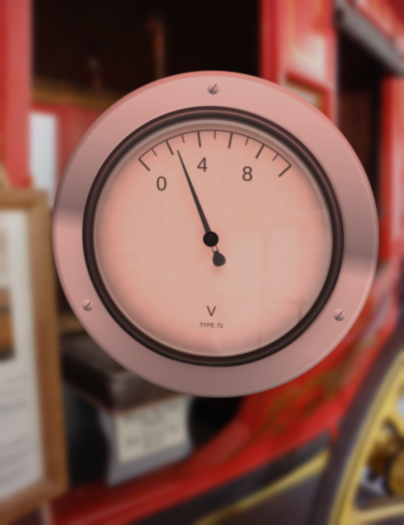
2.5 V
